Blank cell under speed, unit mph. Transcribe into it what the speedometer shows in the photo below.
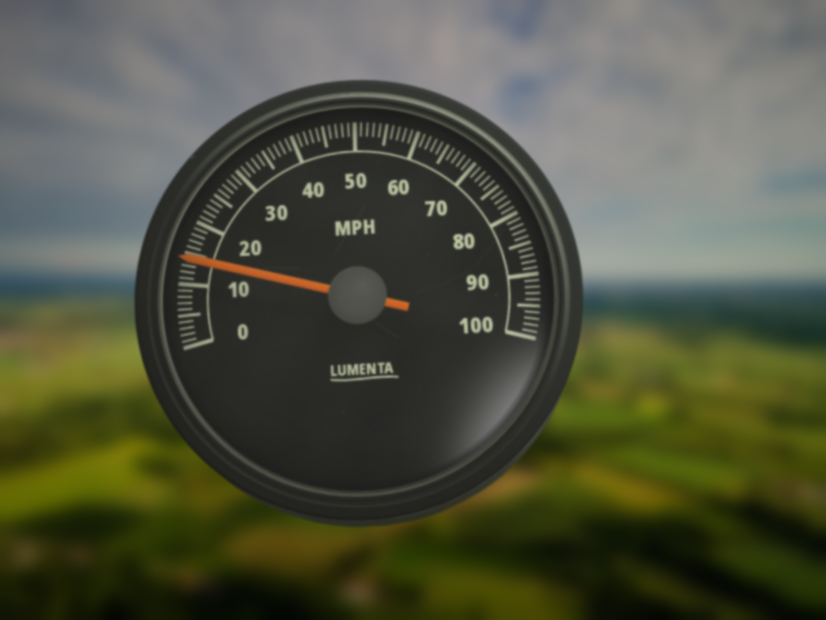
14 mph
